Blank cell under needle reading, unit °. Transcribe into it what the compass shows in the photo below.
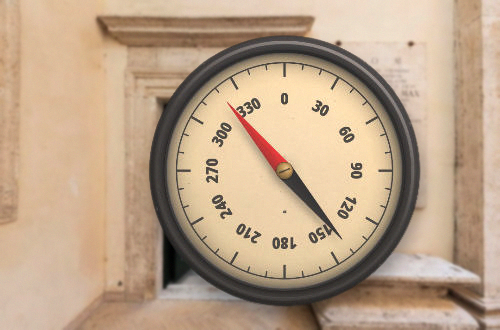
320 °
